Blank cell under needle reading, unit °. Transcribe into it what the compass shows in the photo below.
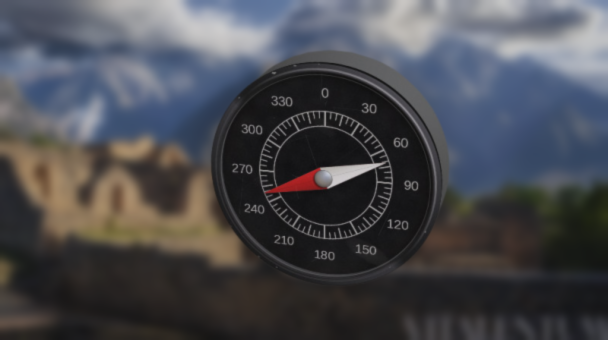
250 °
